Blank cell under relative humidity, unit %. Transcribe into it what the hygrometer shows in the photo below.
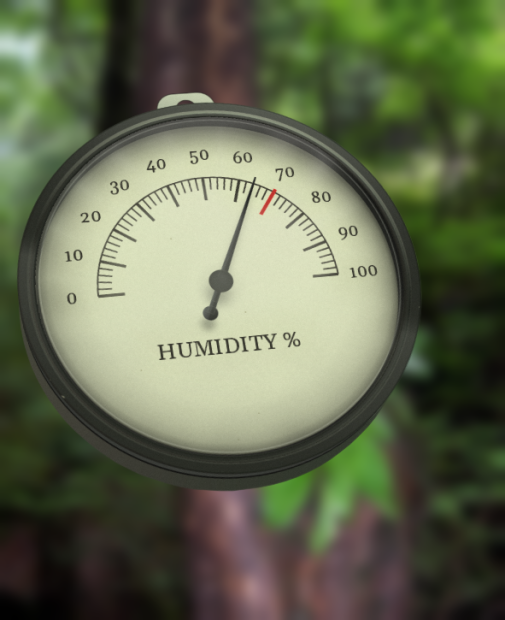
64 %
